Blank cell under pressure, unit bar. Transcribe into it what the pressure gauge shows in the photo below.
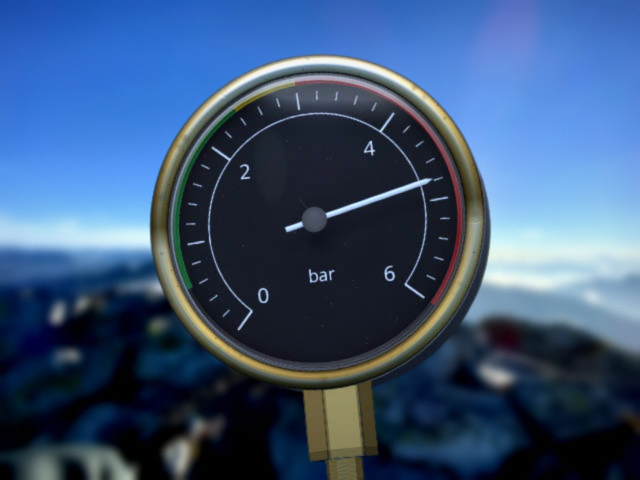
4.8 bar
